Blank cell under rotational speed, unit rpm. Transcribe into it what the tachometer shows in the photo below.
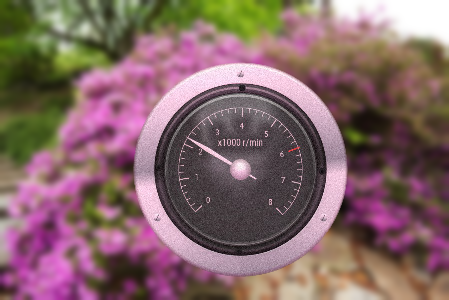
2200 rpm
